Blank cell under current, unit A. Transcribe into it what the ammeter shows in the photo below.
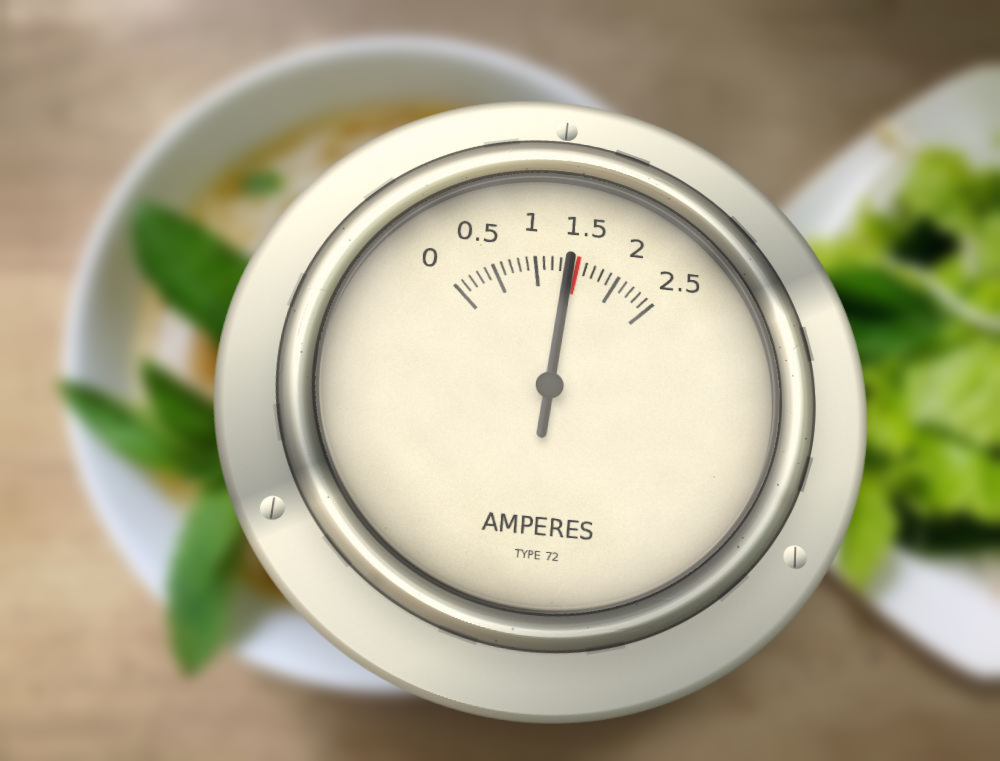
1.4 A
